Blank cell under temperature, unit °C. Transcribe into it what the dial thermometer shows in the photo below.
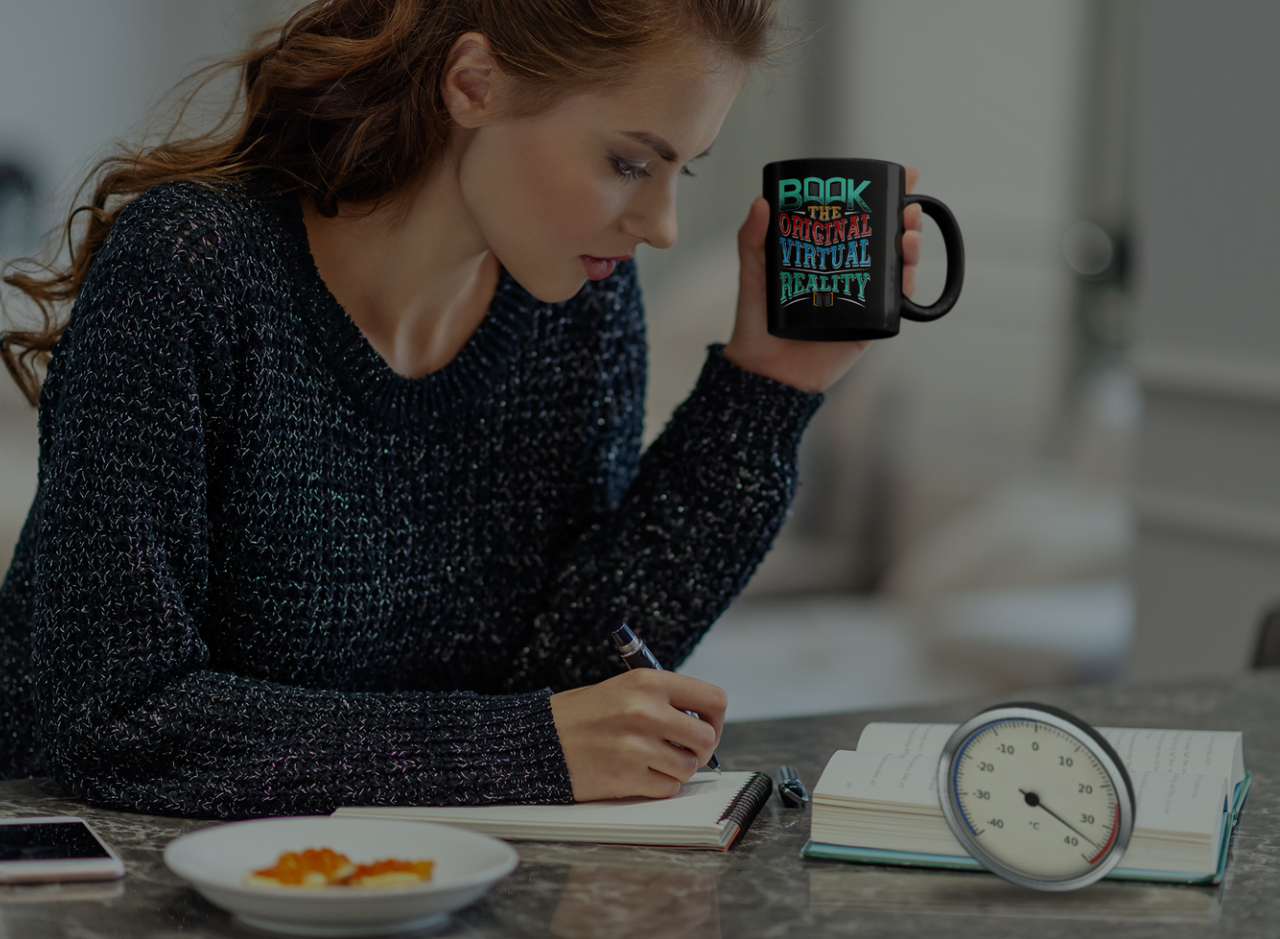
35 °C
